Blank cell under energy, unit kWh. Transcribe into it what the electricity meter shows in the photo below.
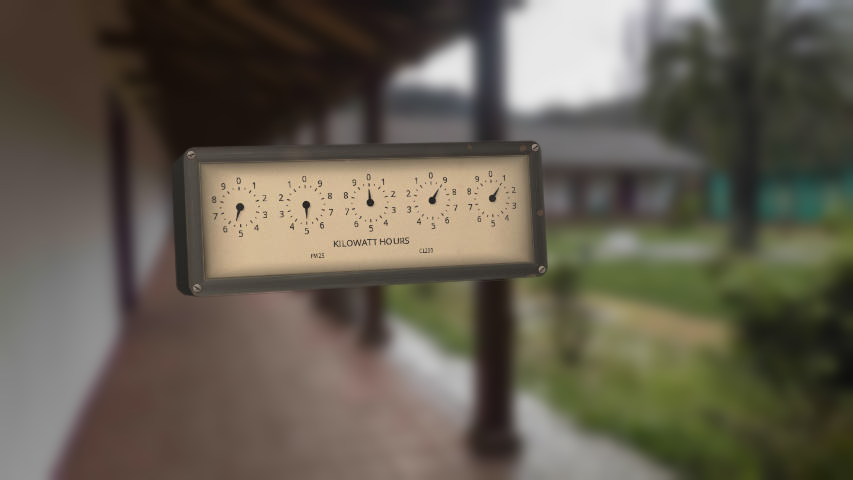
54991 kWh
